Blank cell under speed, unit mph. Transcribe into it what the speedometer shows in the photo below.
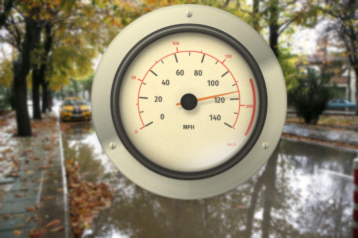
115 mph
